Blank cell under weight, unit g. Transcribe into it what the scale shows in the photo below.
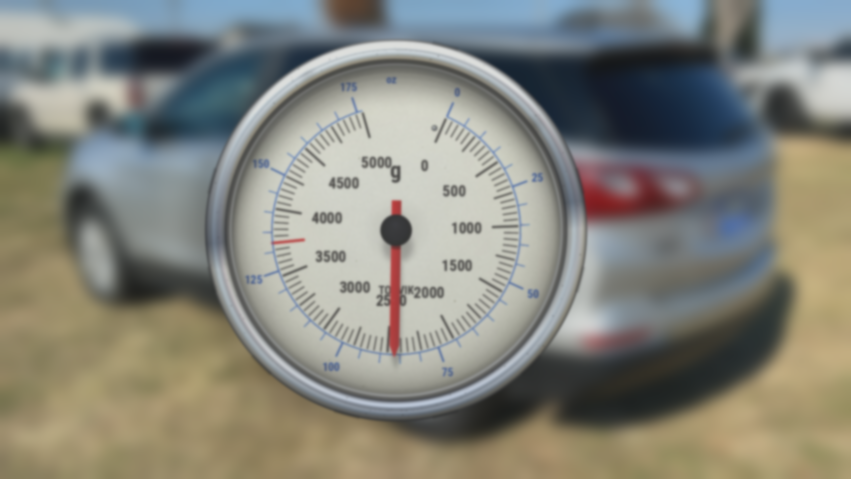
2450 g
